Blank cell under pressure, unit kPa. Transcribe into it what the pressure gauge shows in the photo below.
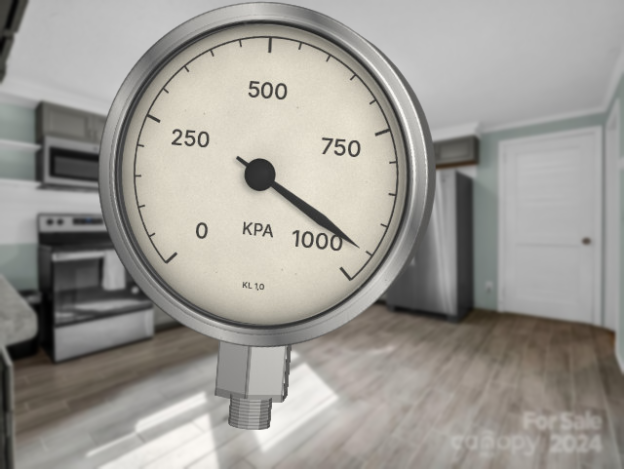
950 kPa
